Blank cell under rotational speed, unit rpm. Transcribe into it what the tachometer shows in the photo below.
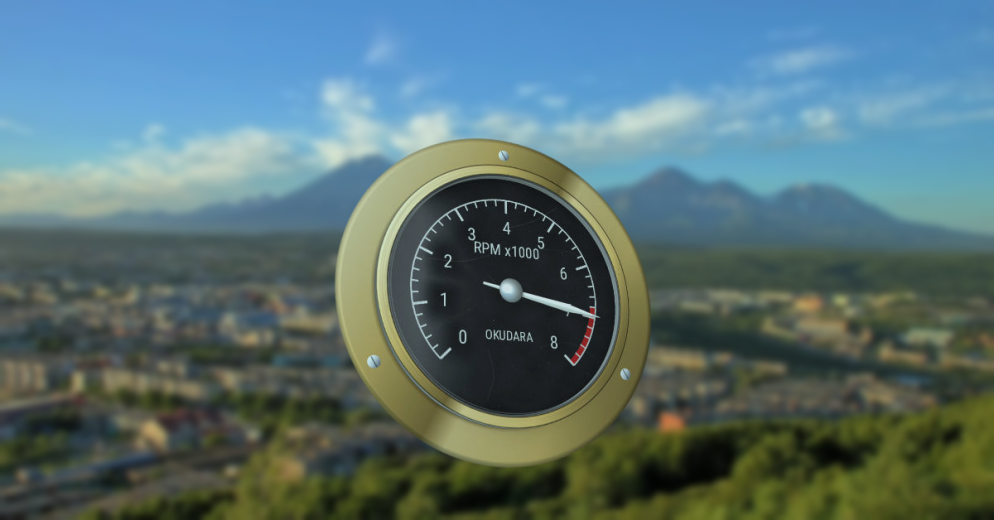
7000 rpm
